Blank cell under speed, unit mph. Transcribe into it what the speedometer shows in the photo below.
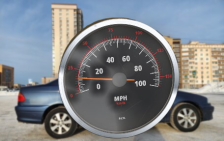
10 mph
